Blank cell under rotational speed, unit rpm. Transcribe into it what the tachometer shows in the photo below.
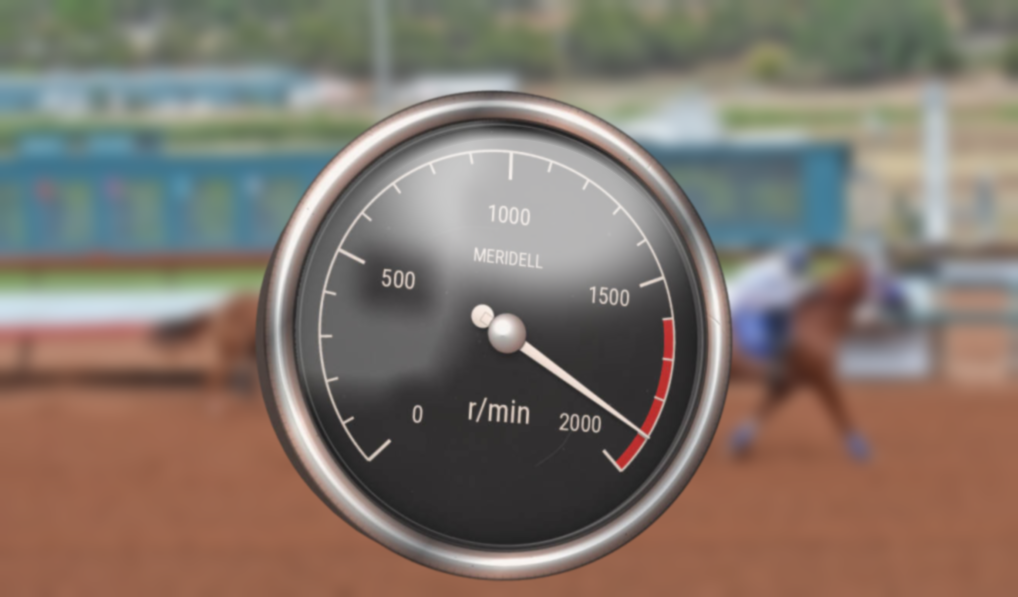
1900 rpm
